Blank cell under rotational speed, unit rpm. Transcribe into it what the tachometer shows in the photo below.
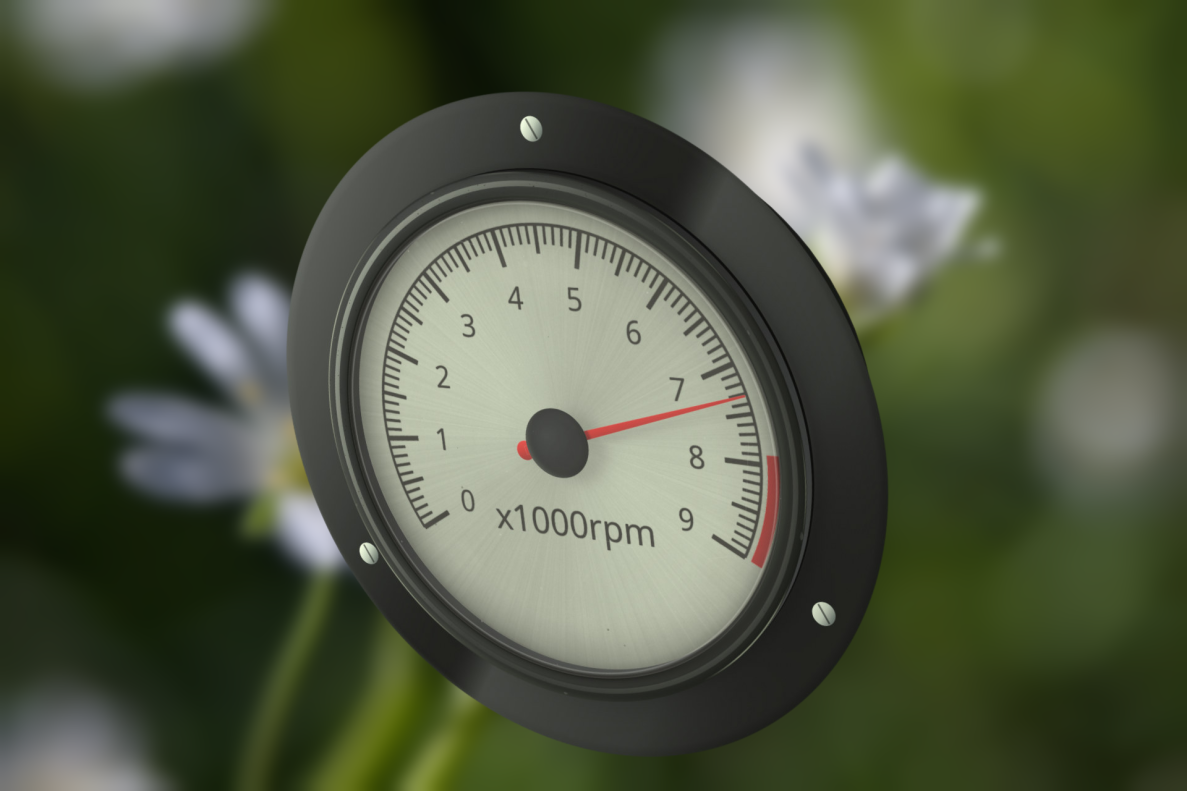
7300 rpm
